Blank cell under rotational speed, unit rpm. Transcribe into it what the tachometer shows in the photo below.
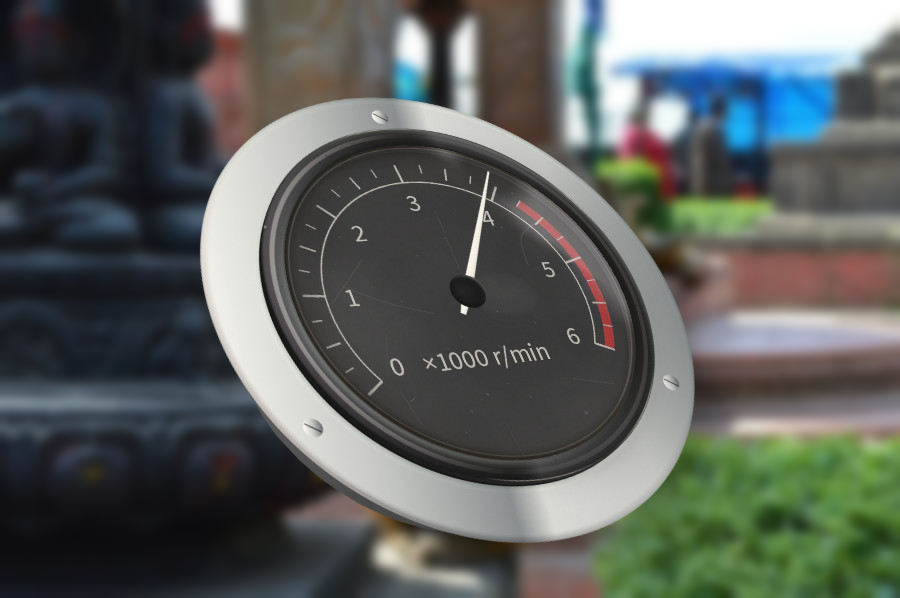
3875 rpm
